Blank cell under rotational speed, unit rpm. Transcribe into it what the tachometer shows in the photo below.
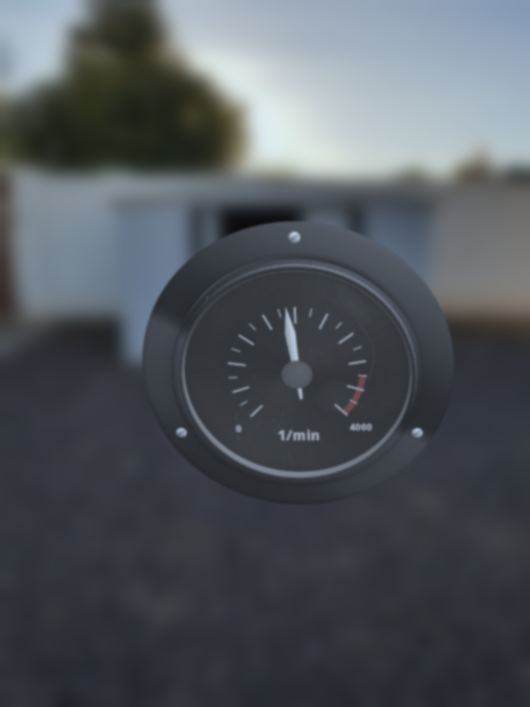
1900 rpm
